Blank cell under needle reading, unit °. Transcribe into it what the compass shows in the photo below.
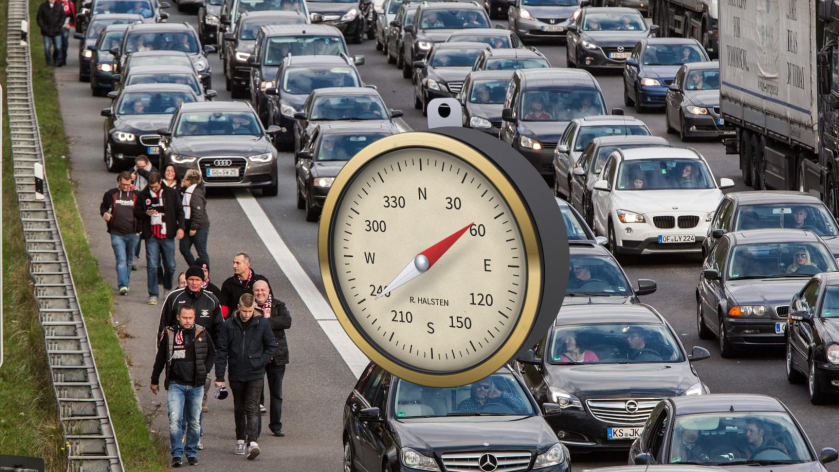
55 °
